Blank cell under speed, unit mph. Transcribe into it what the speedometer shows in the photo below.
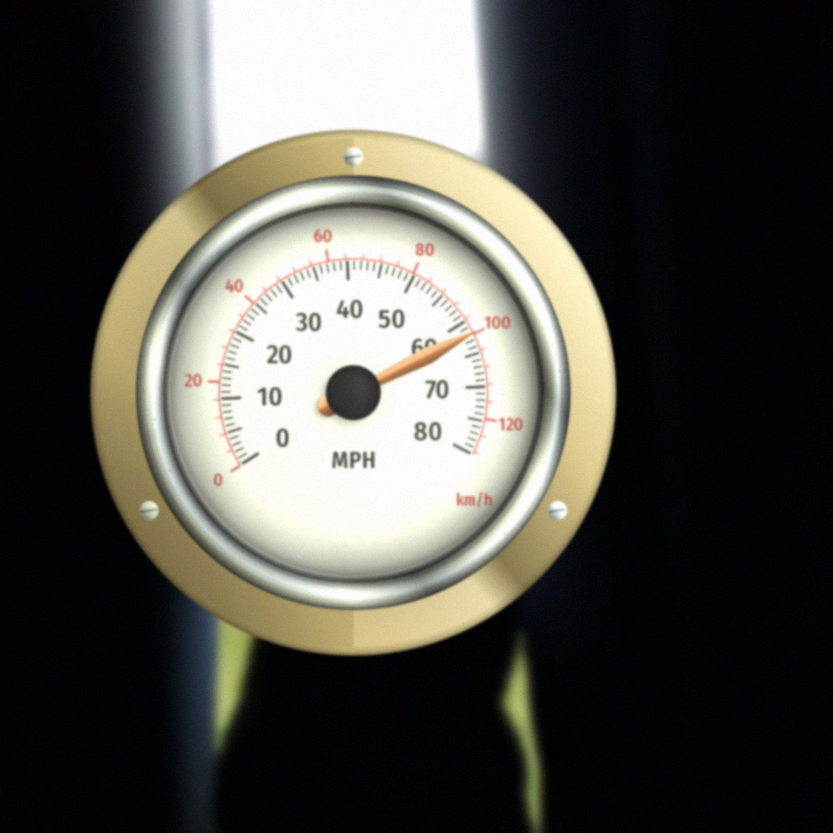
62 mph
